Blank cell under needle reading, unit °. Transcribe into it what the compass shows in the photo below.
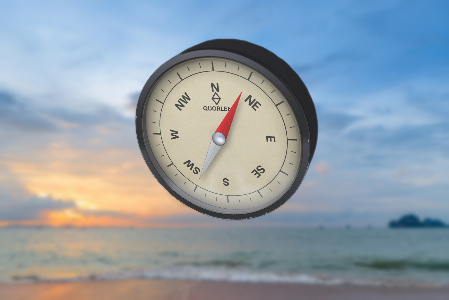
30 °
